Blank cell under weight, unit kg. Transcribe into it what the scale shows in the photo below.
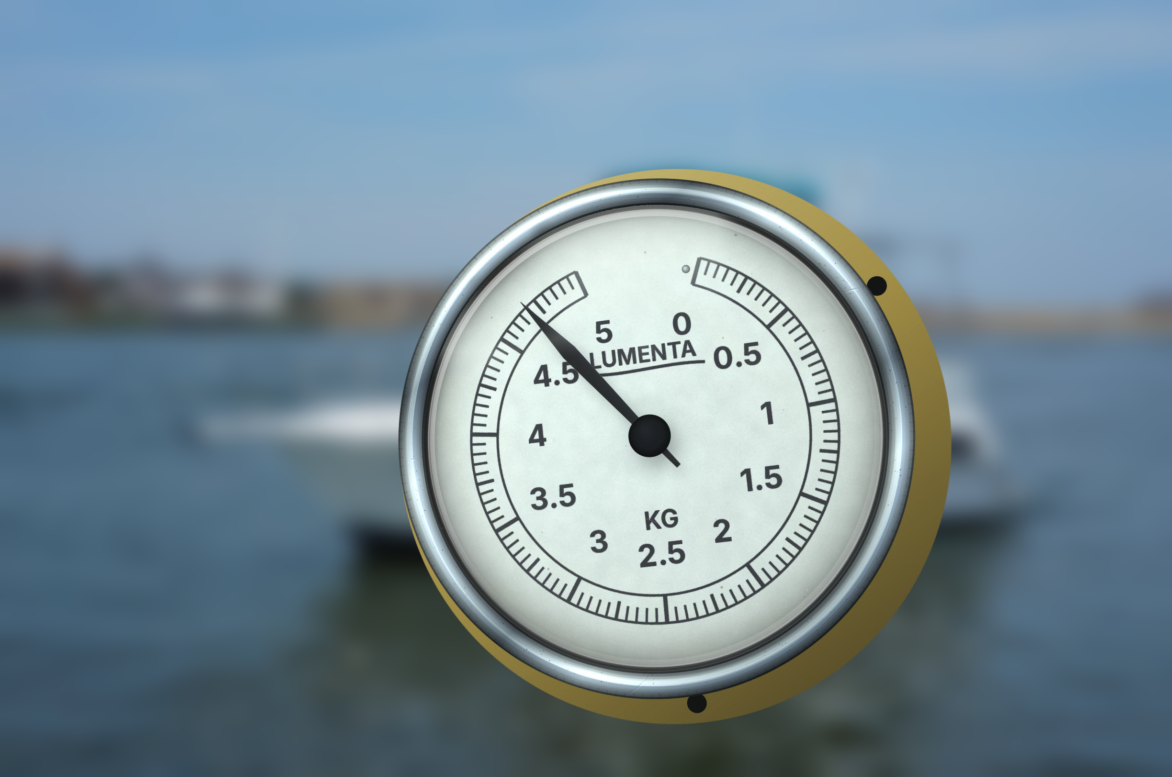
4.7 kg
